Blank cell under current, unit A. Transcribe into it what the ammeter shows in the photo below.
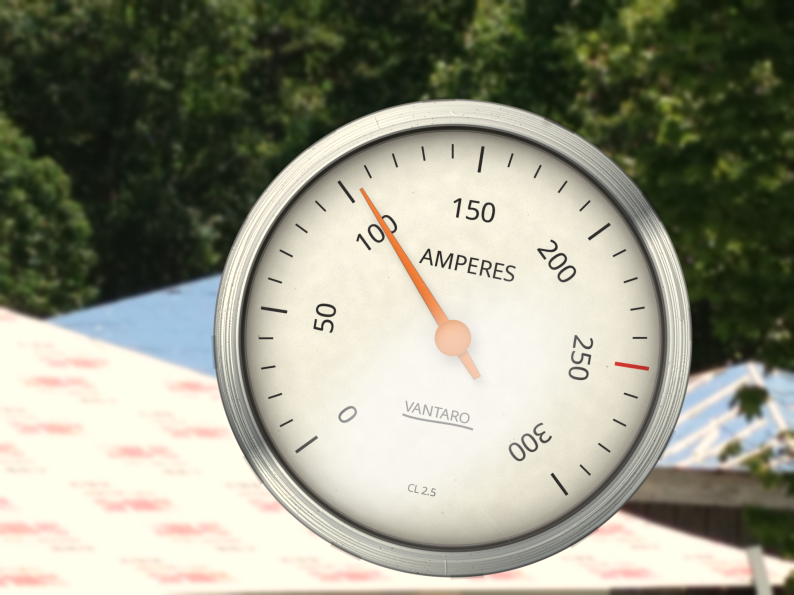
105 A
